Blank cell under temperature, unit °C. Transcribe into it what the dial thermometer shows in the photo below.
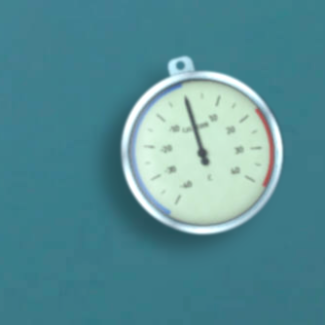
0 °C
